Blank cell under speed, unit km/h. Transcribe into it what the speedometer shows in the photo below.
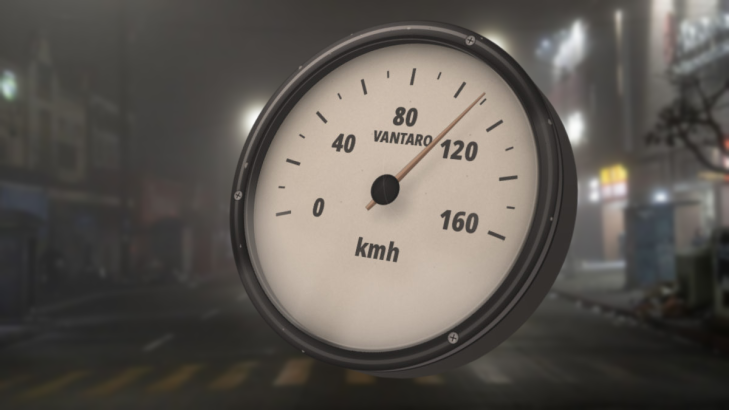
110 km/h
